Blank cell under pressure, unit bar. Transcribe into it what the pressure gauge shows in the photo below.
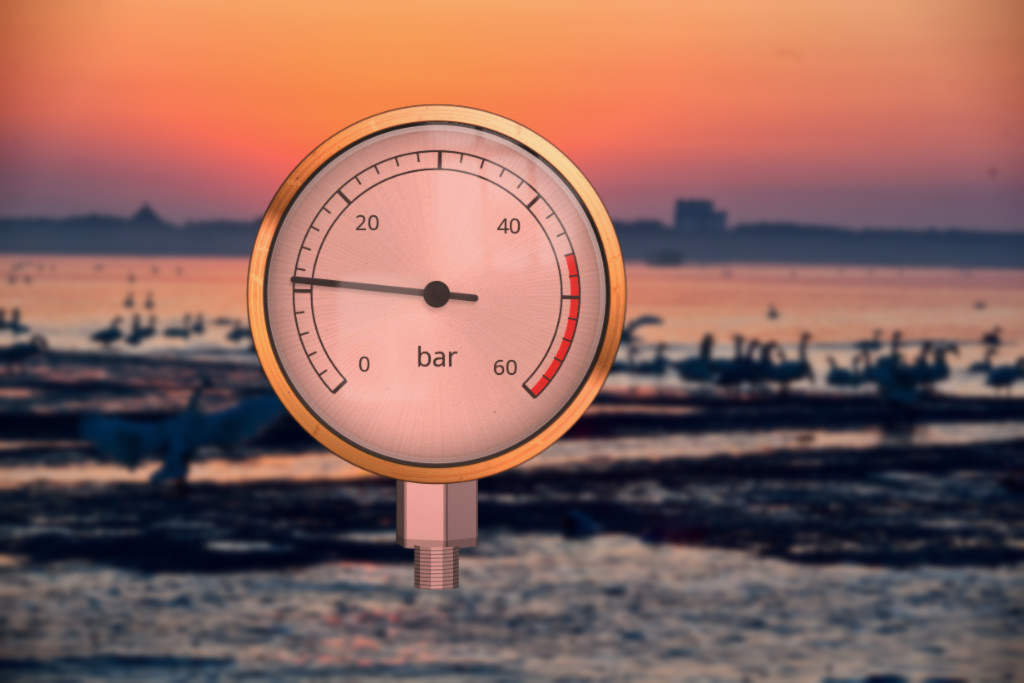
11 bar
